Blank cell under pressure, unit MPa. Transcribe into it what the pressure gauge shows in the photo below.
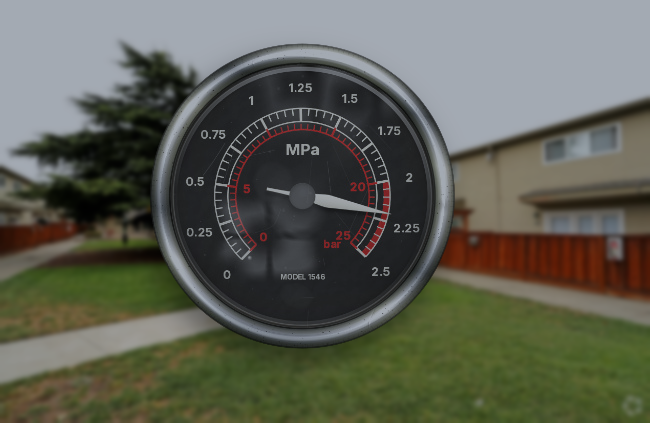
2.2 MPa
